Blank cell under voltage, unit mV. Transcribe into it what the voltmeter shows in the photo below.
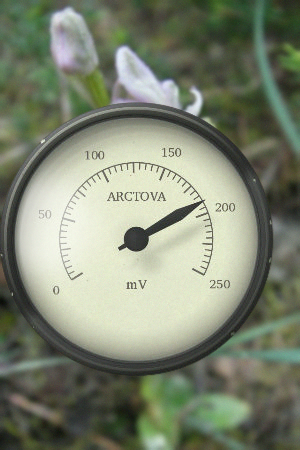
190 mV
